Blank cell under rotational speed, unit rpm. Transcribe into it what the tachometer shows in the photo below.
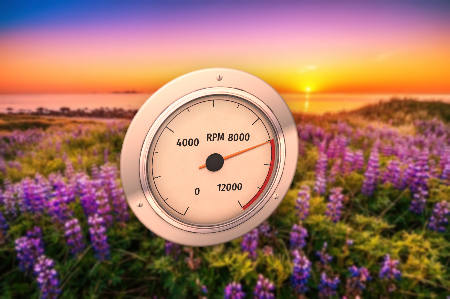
9000 rpm
